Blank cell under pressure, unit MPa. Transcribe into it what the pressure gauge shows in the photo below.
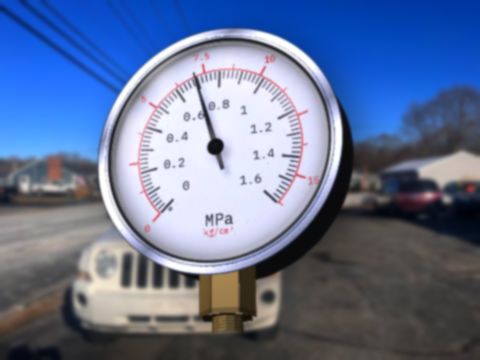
0.7 MPa
